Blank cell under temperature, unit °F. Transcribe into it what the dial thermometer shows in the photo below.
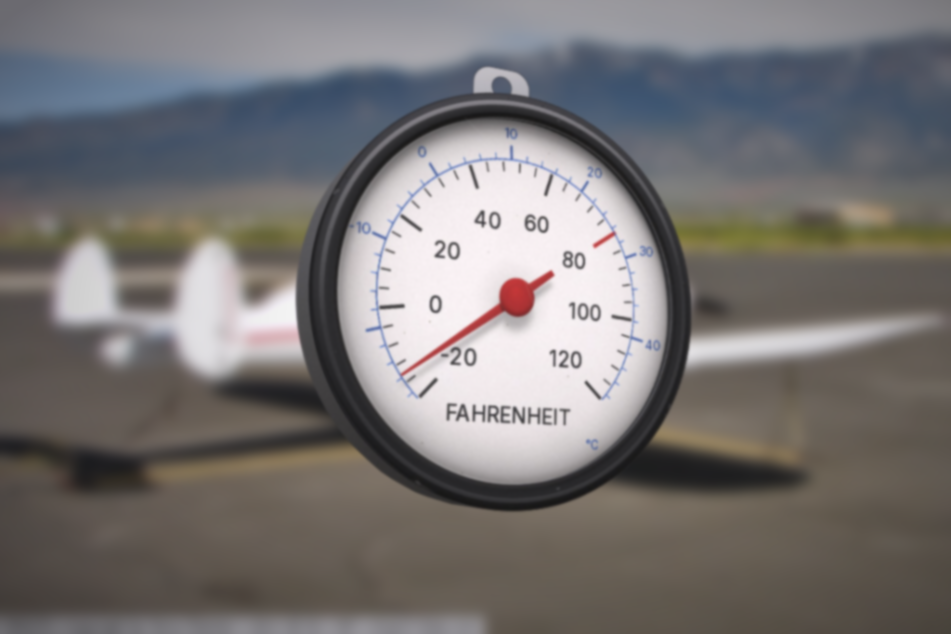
-14 °F
